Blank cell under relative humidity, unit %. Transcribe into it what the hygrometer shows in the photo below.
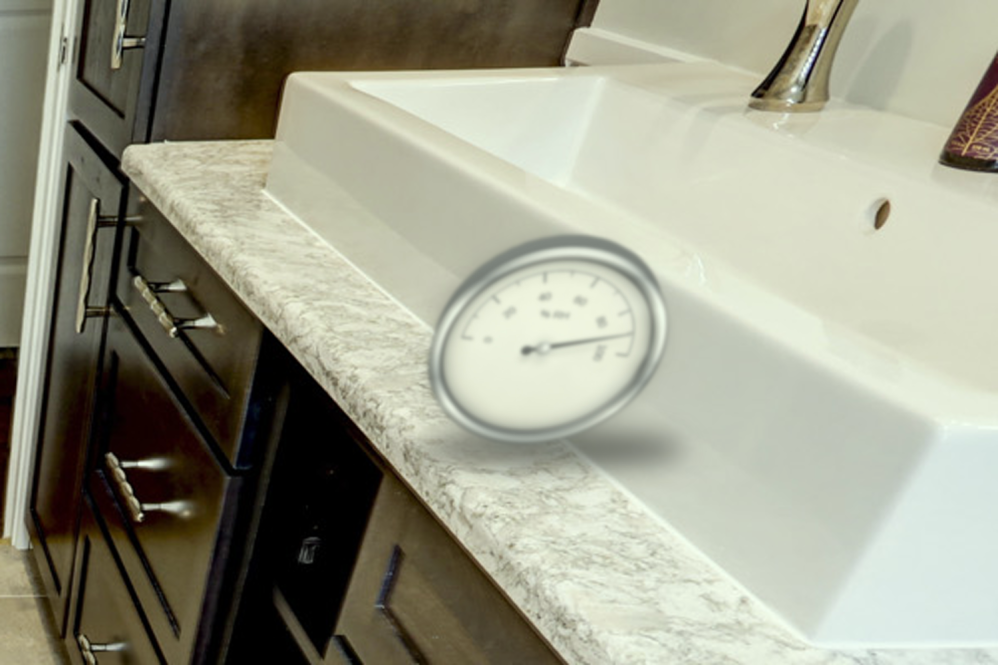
90 %
